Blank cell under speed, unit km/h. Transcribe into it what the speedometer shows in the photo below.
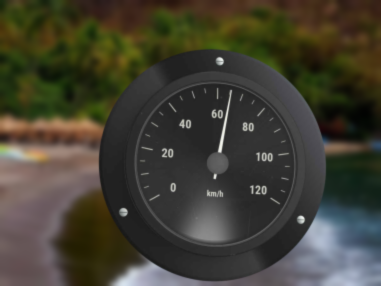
65 km/h
